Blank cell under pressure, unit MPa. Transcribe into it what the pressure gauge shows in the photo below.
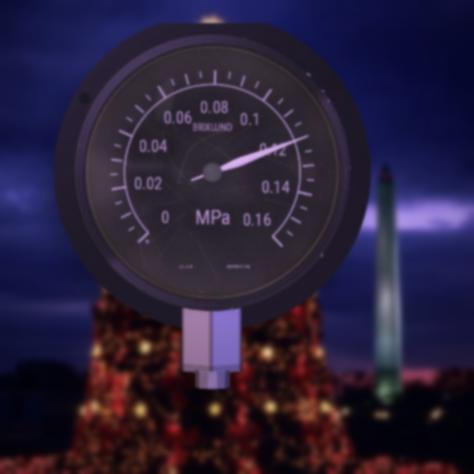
0.12 MPa
